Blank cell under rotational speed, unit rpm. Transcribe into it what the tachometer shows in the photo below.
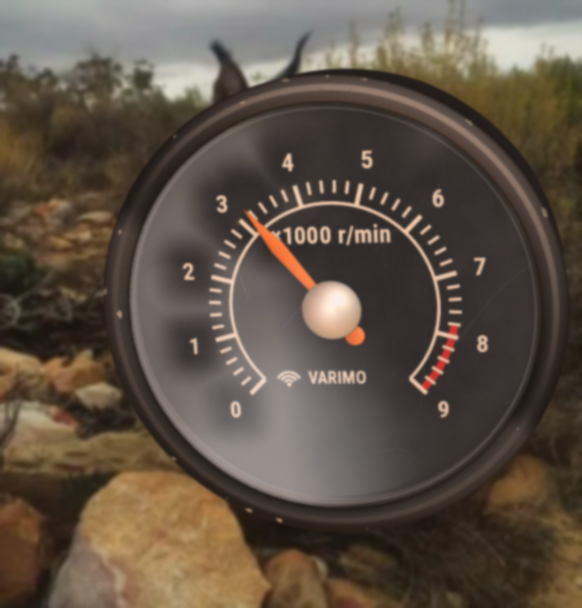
3200 rpm
